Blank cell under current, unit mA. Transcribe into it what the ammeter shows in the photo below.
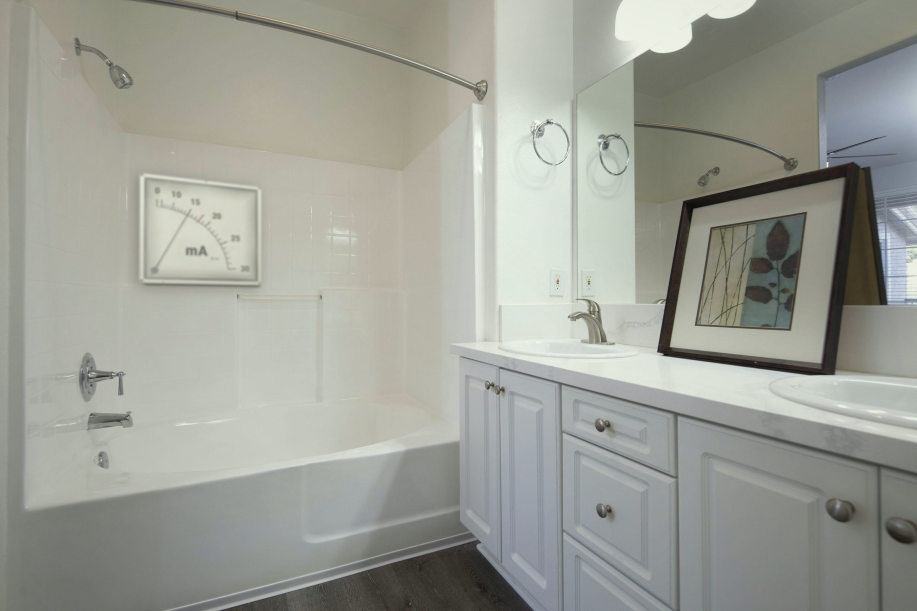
15 mA
